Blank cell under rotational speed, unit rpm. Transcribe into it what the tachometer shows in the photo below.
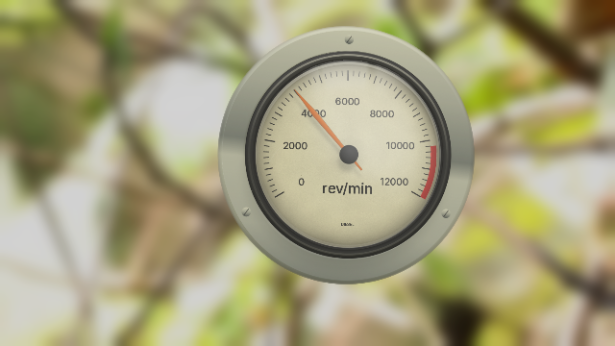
4000 rpm
